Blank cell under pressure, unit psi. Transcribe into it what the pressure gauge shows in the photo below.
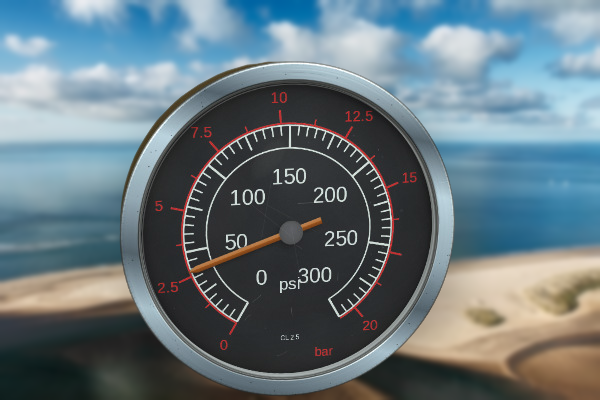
40 psi
